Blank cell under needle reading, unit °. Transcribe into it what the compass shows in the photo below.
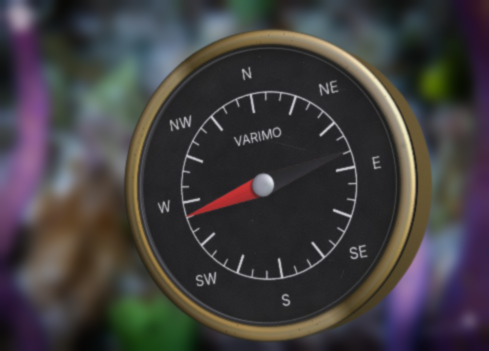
260 °
